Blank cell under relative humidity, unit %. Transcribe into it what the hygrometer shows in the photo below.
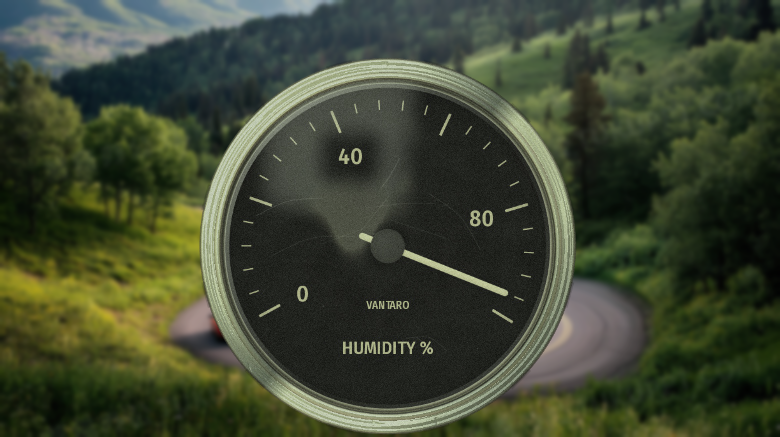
96 %
